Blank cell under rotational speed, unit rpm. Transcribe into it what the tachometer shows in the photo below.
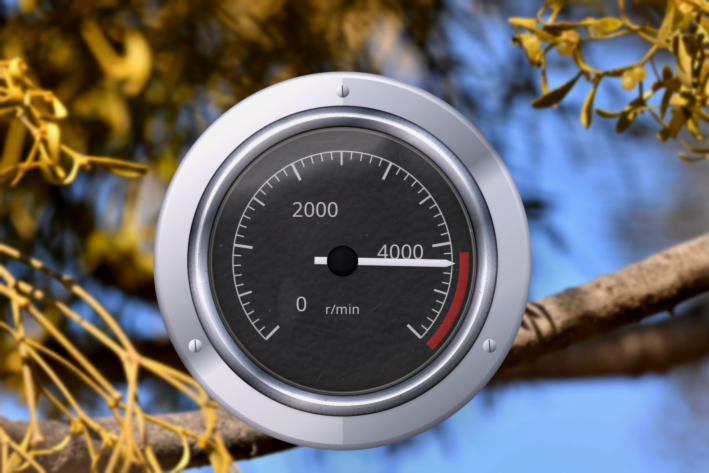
4200 rpm
